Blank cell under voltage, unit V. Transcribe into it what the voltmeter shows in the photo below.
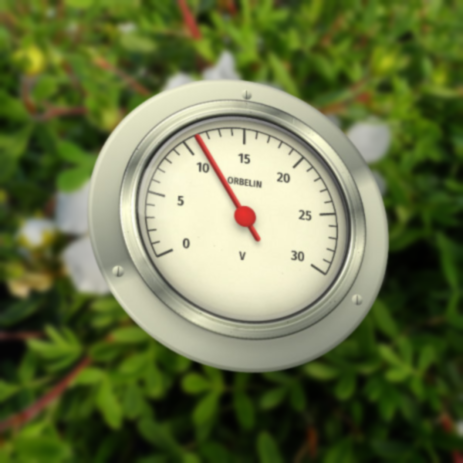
11 V
